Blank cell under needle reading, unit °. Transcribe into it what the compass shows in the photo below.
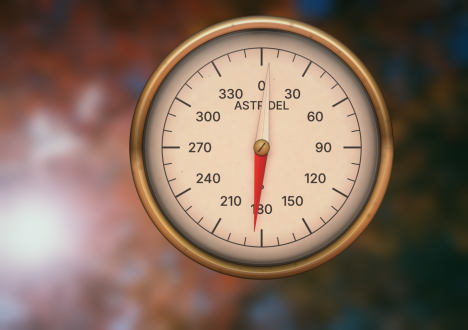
185 °
